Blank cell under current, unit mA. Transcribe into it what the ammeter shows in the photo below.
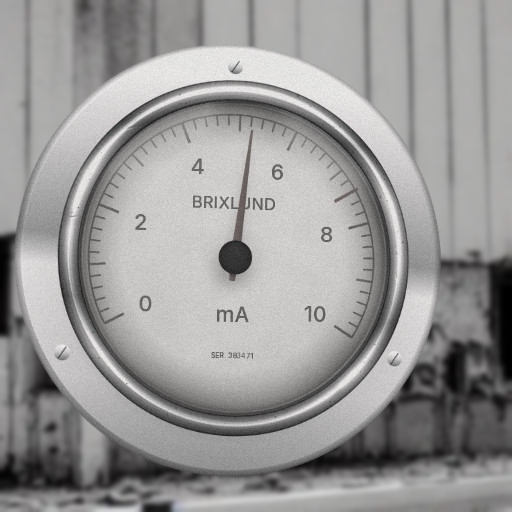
5.2 mA
